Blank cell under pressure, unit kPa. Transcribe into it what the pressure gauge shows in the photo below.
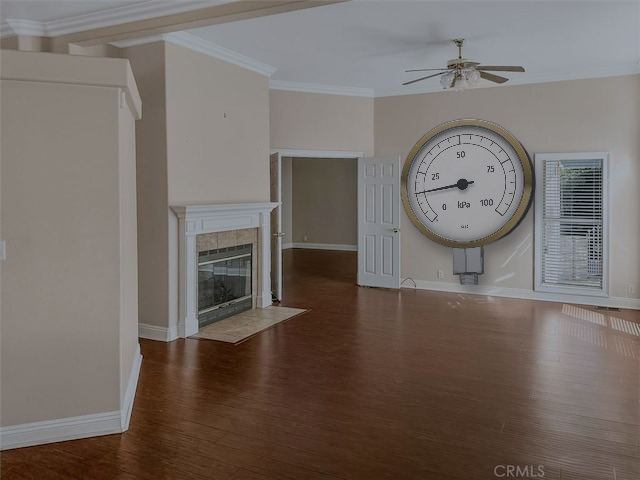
15 kPa
